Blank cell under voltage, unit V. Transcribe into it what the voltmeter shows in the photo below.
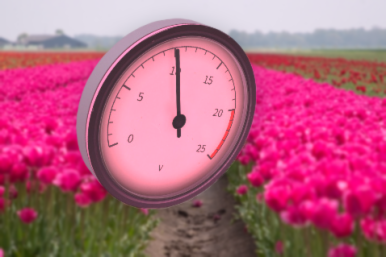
10 V
